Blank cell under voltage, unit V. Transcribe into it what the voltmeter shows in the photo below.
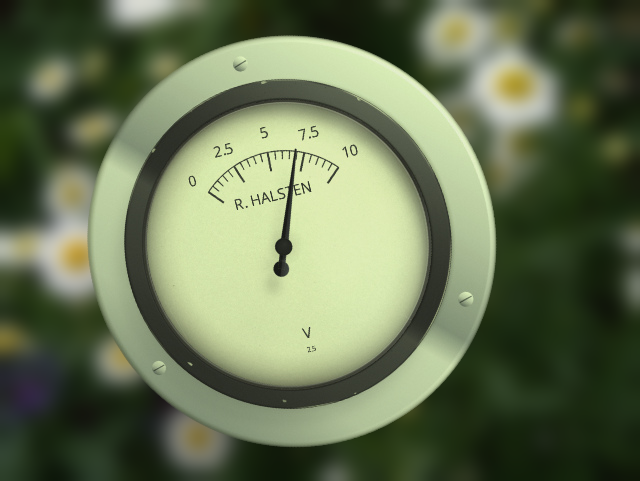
7 V
